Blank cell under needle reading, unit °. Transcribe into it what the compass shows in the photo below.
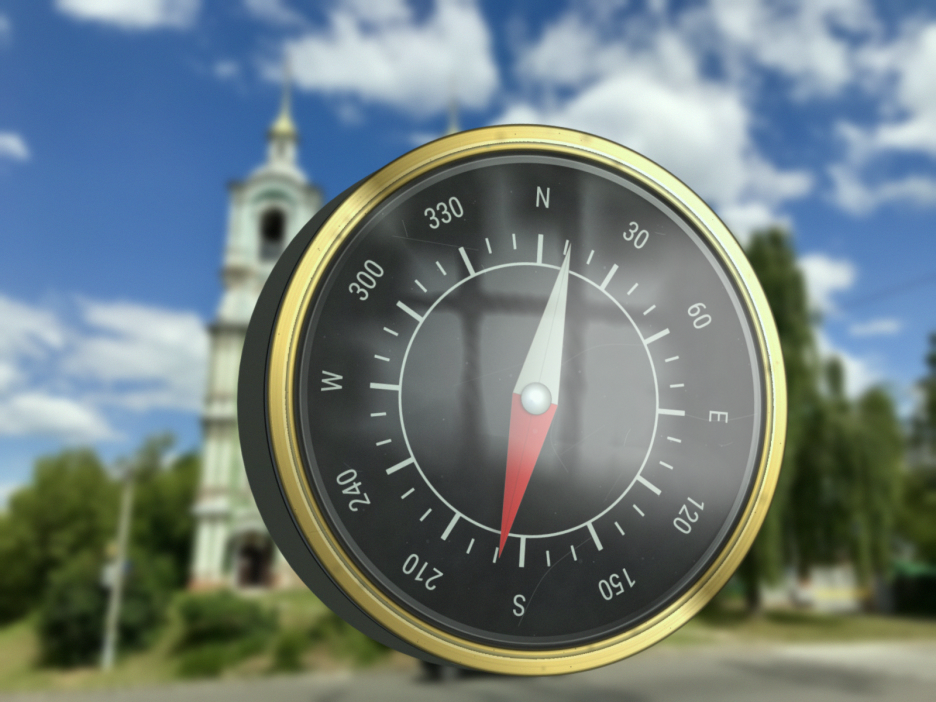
190 °
